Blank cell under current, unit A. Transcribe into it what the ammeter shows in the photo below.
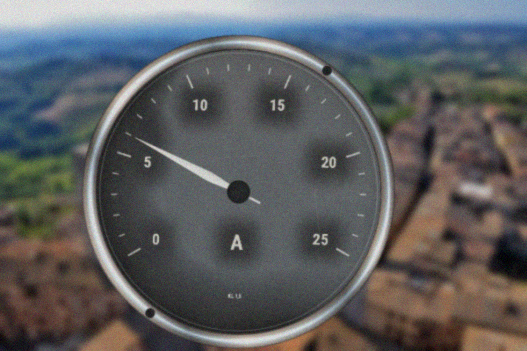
6 A
